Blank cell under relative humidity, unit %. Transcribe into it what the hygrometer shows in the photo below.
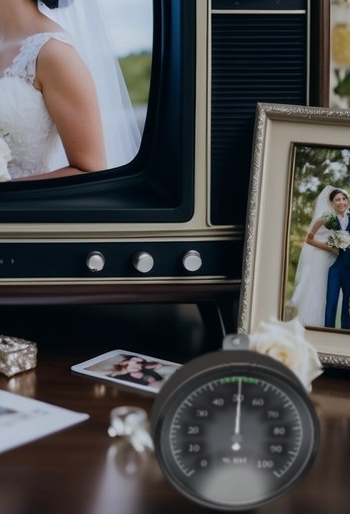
50 %
